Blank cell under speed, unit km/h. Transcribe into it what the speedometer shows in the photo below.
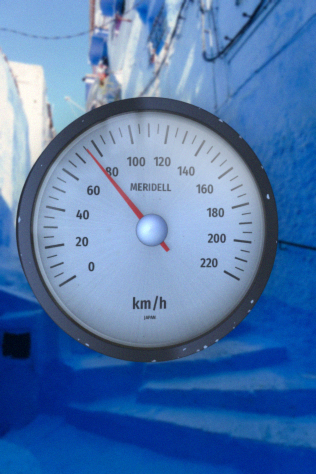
75 km/h
